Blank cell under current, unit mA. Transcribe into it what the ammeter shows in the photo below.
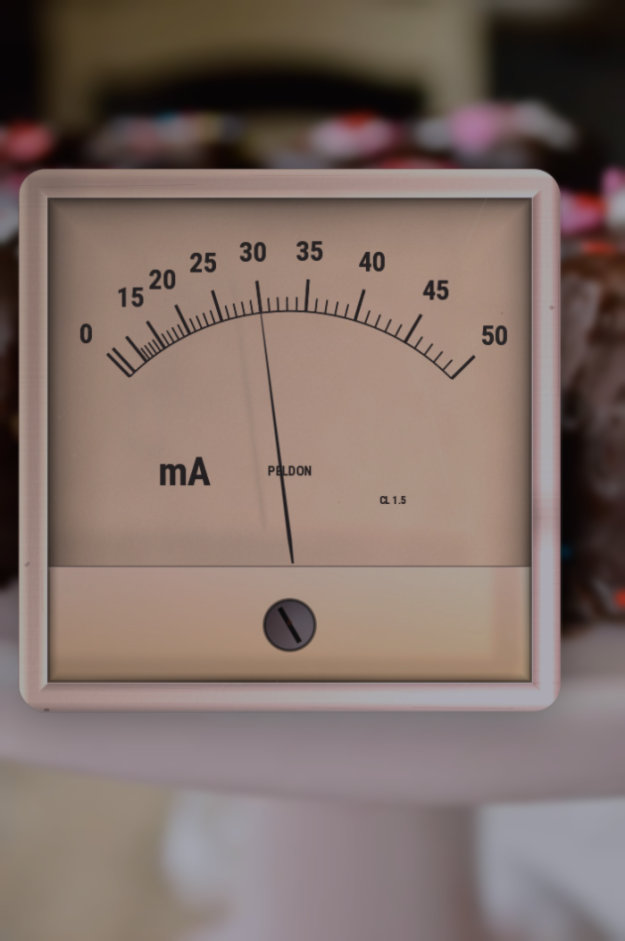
30 mA
